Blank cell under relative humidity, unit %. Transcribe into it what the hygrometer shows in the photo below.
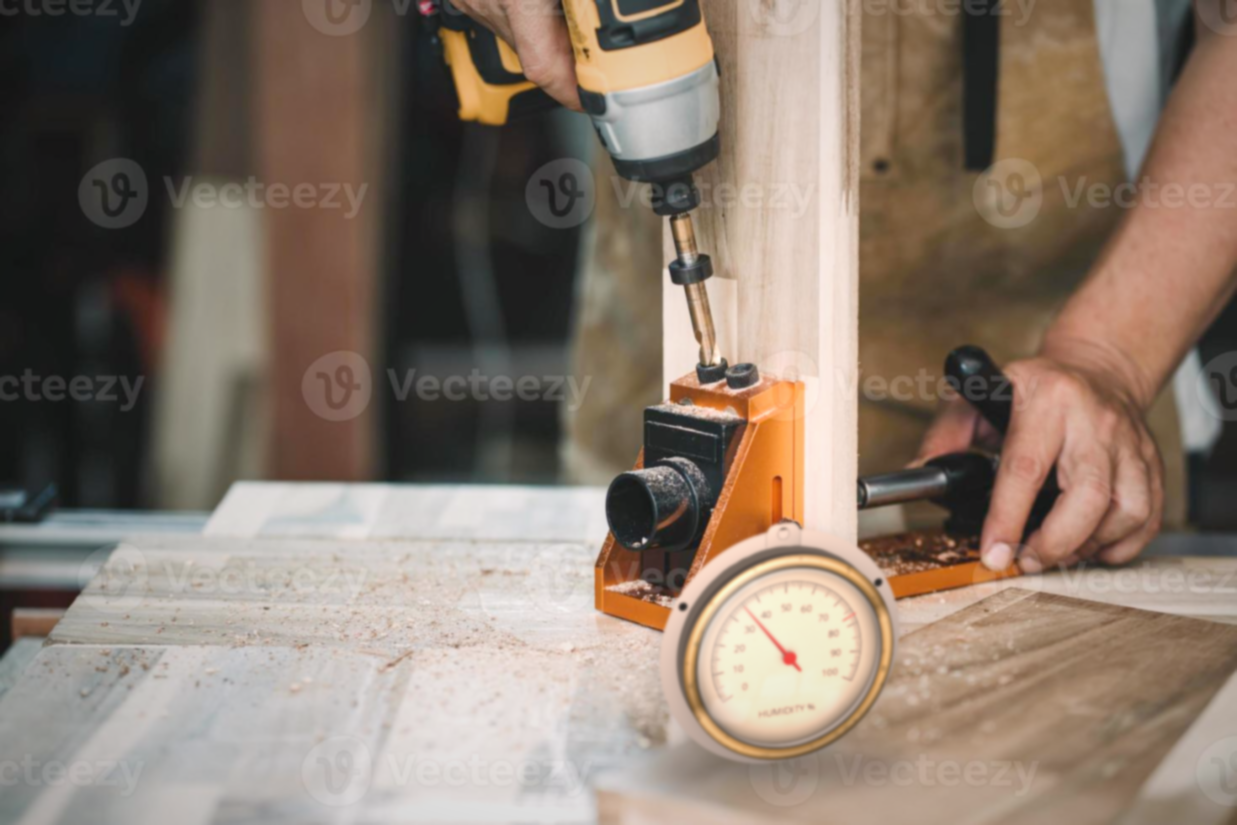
35 %
